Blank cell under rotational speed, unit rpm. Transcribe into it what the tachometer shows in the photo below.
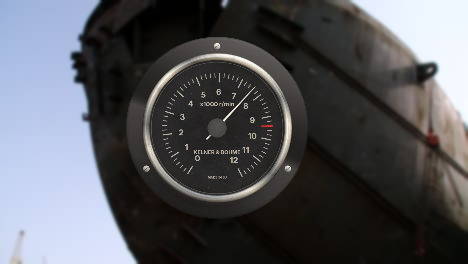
7600 rpm
